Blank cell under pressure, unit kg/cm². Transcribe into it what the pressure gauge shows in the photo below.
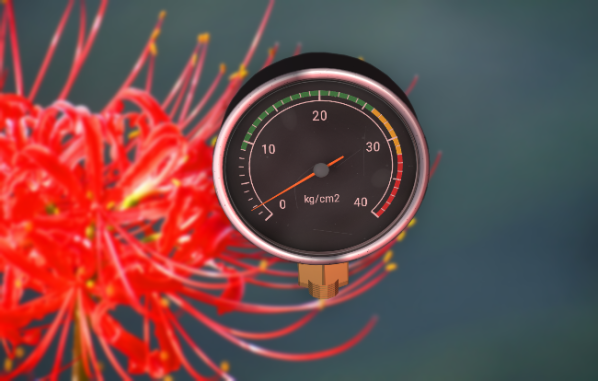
2 kg/cm²
